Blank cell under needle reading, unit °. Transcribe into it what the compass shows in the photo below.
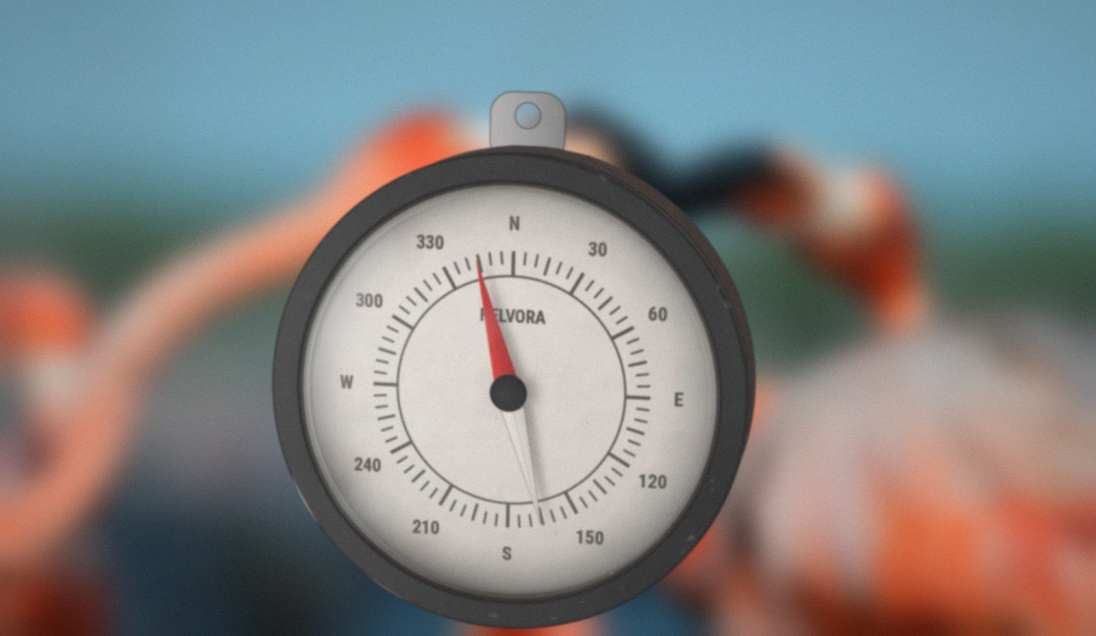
345 °
